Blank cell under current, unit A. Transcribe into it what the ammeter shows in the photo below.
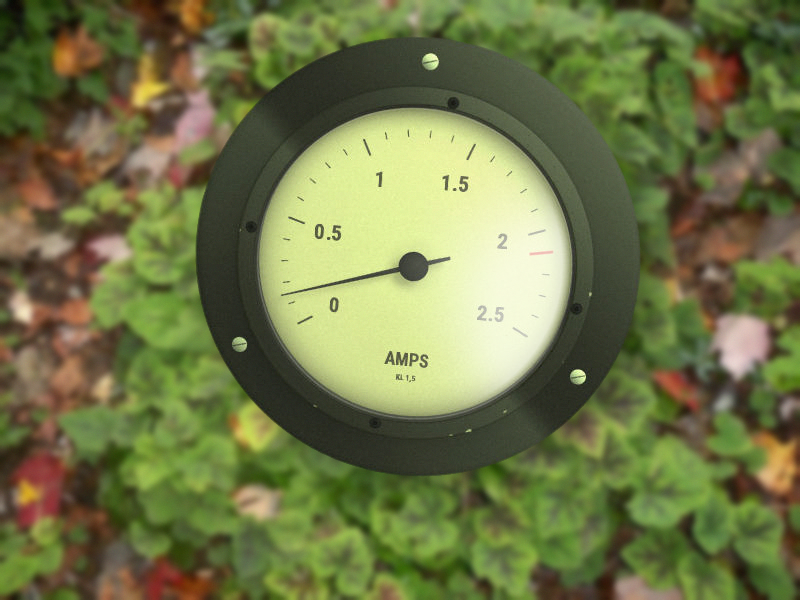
0.15 A
